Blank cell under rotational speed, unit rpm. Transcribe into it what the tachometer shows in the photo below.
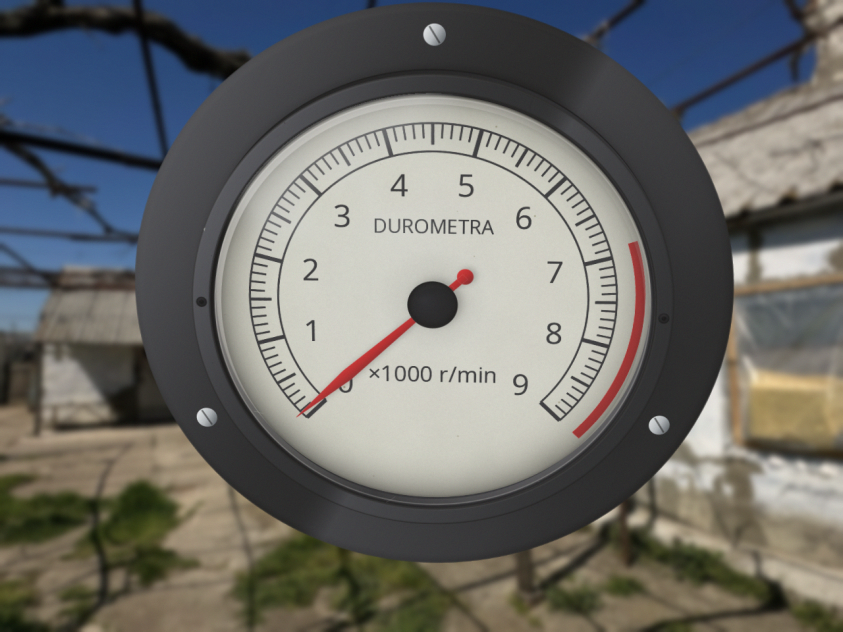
100 rpm
